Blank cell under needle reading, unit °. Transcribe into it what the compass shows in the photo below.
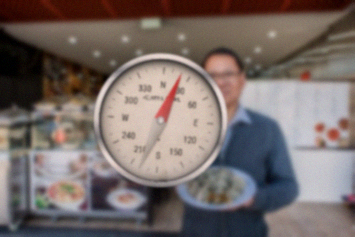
20 °
